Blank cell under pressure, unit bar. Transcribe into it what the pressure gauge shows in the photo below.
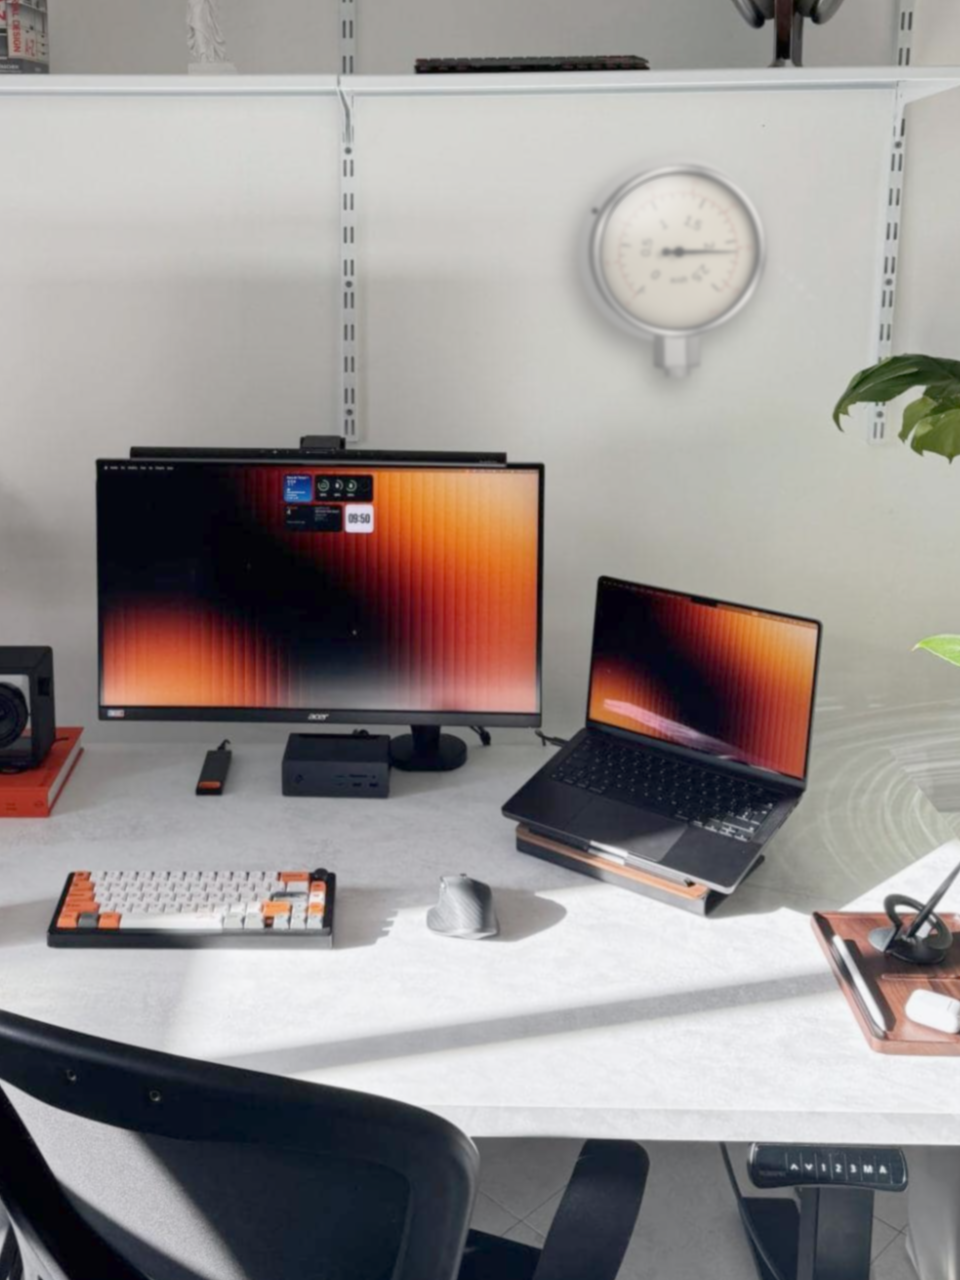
2.1 bar
